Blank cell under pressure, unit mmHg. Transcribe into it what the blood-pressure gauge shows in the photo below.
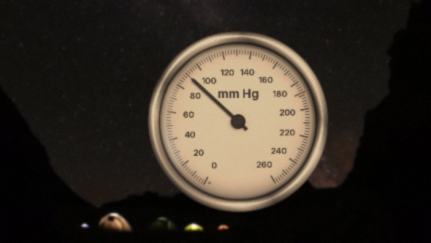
90 mmHg
